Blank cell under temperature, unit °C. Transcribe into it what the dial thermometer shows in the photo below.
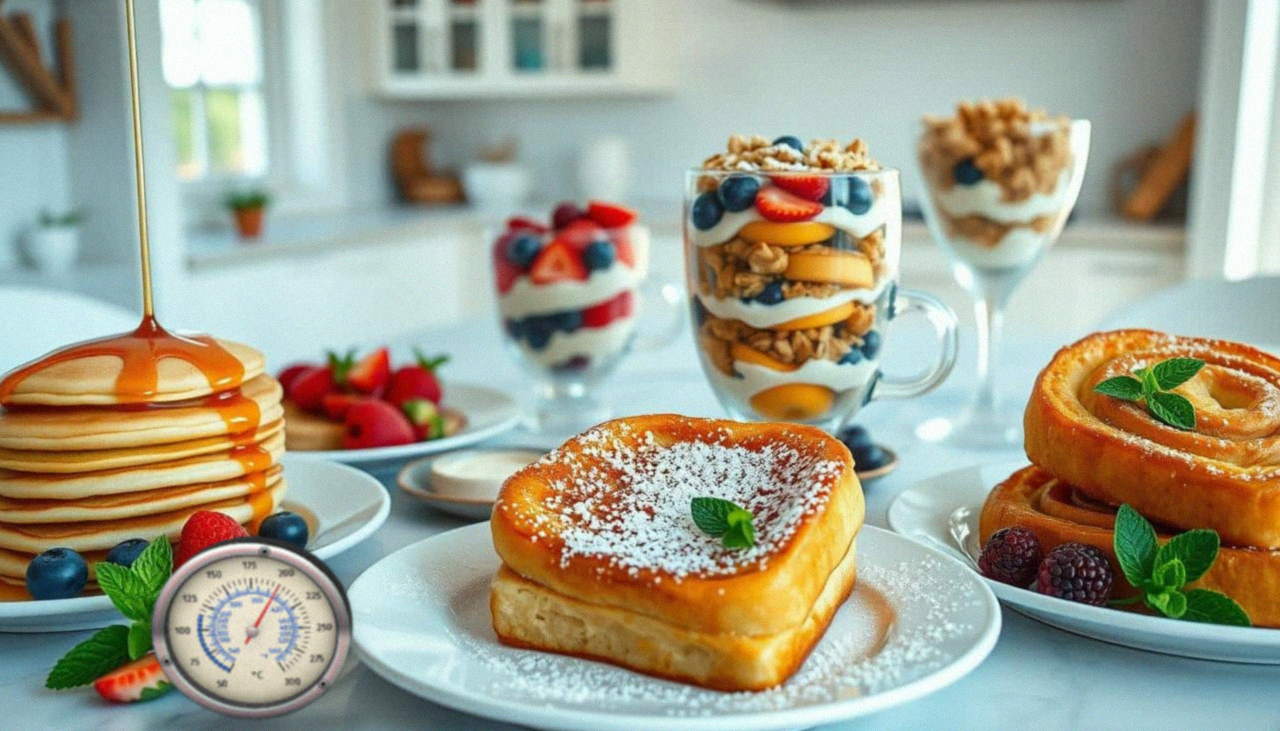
200 °C
